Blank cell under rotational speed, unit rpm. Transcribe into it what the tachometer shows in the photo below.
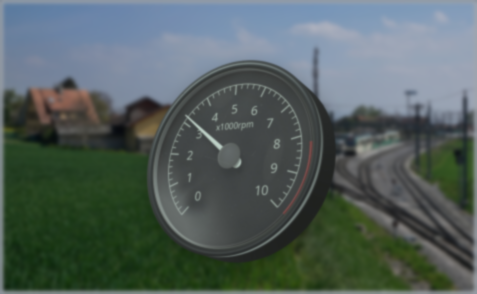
3200 rpm
